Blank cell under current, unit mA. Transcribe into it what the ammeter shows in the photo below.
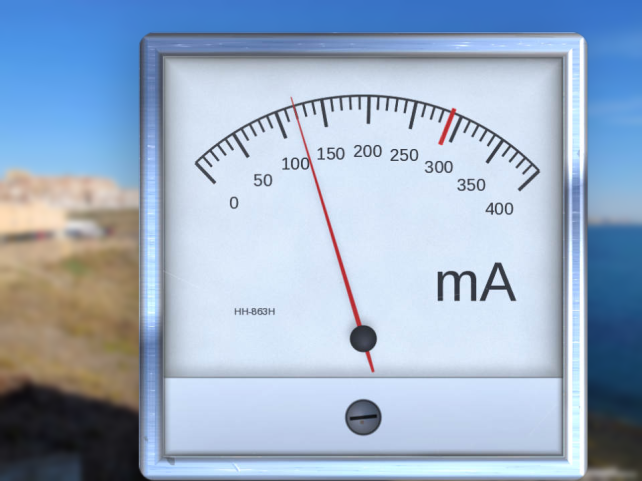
120 mA
